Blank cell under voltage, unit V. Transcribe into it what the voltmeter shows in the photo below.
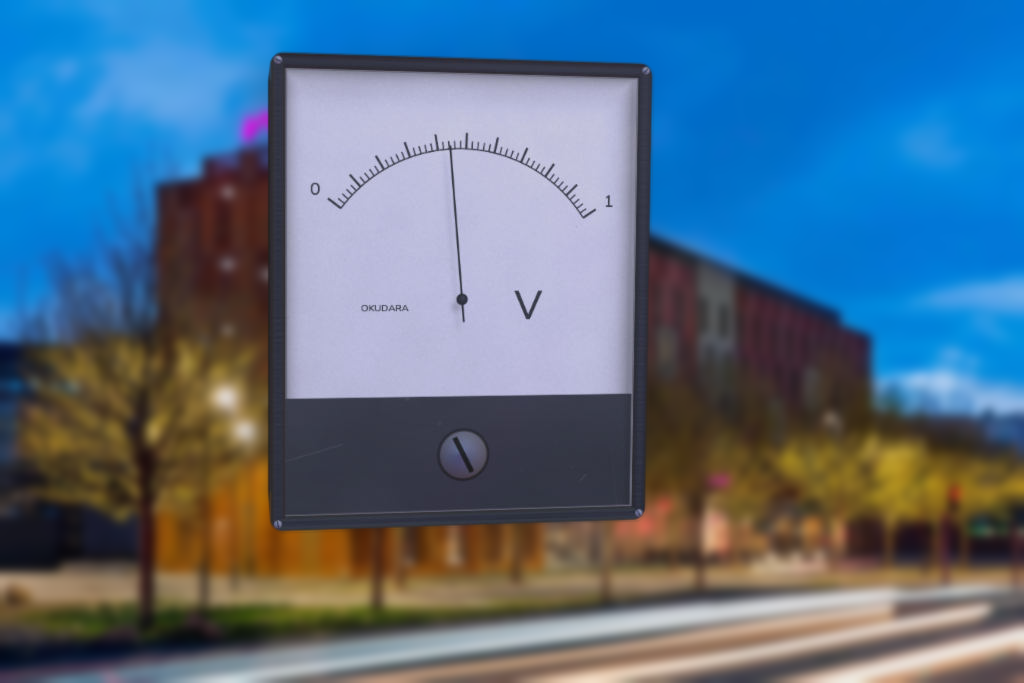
0.44 V
